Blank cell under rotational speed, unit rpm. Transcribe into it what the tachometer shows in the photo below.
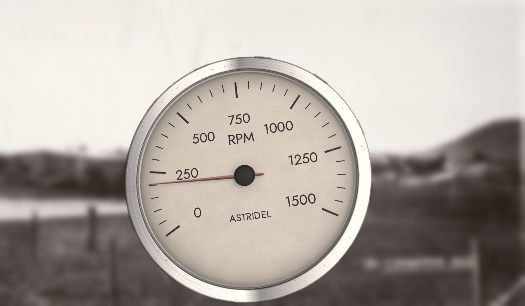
200 rpm
